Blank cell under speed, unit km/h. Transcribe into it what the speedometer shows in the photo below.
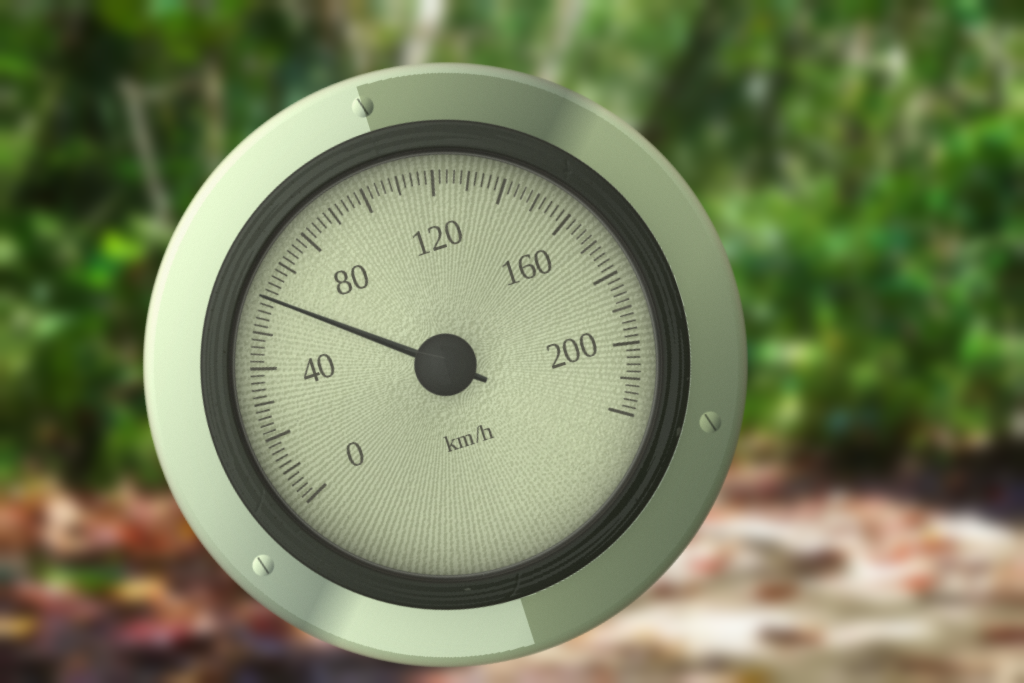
60 km/h
